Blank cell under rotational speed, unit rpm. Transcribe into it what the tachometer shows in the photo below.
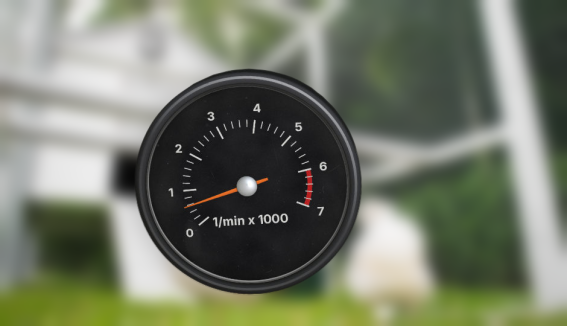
600 rpm
